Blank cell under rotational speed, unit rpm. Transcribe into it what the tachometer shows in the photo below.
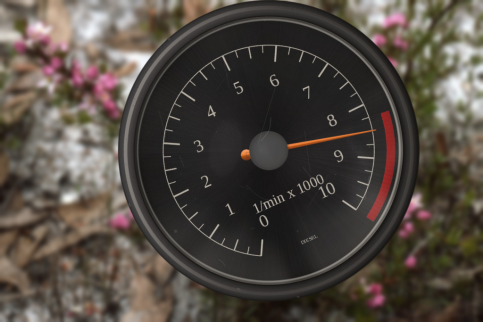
8500 rpm
